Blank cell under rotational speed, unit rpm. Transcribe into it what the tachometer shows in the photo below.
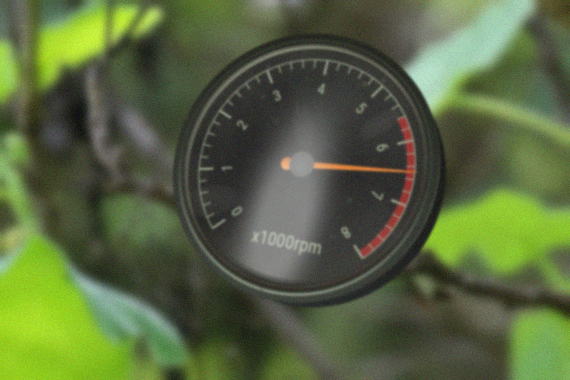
6500 rpm
